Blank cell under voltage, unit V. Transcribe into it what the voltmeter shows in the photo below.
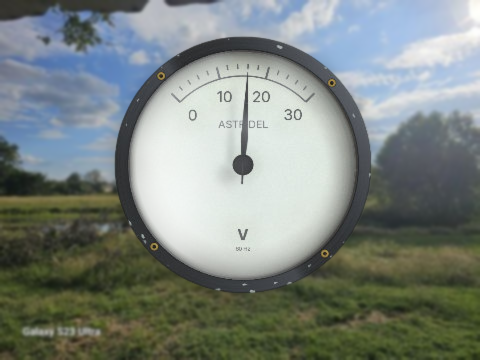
16 V
